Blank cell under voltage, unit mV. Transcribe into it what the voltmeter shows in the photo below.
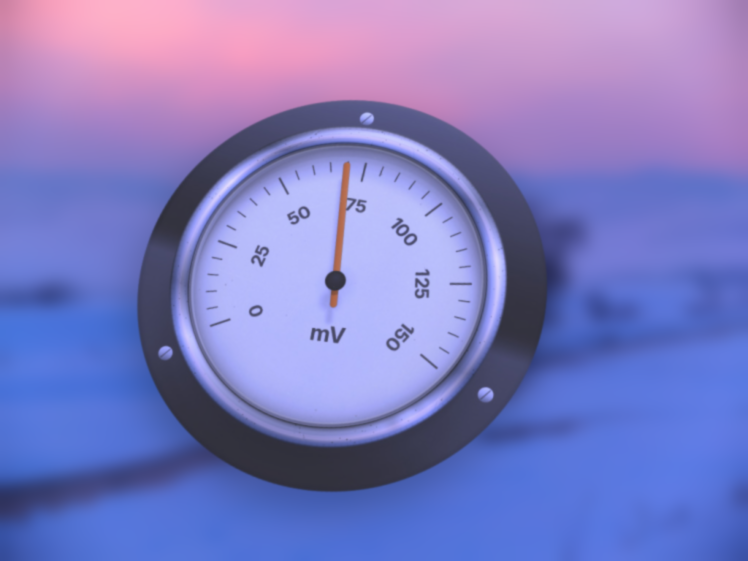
70 mV
